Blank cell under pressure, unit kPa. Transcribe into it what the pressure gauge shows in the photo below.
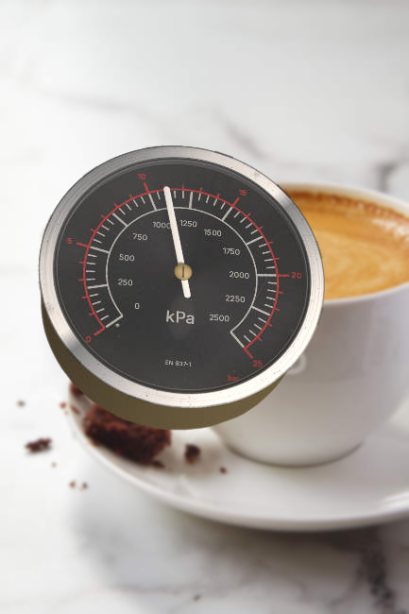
1100 kPa
